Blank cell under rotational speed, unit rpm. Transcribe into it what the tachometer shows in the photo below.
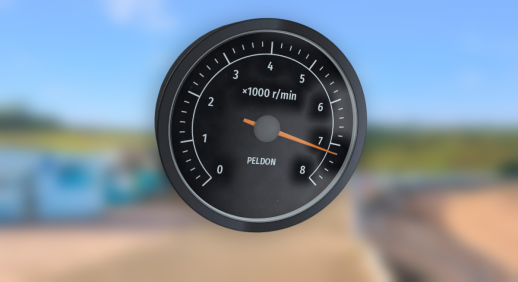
7200 rpm
